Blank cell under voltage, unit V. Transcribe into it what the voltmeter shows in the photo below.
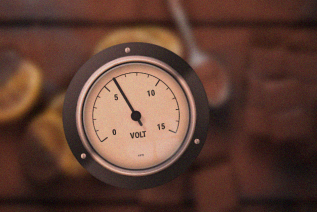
6 V
